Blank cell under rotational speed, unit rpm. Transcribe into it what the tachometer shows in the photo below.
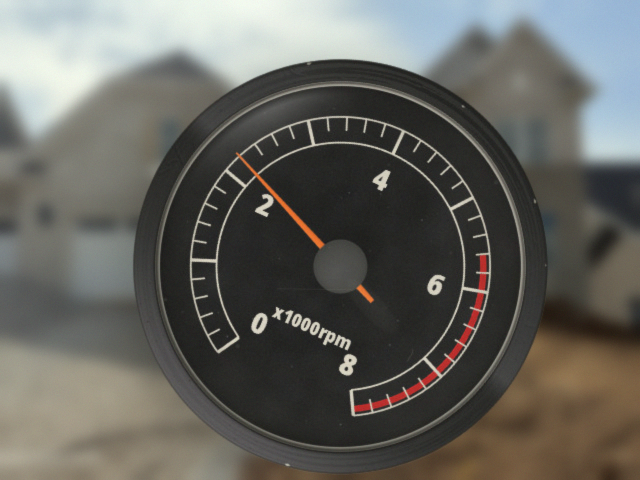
2200 rpm
